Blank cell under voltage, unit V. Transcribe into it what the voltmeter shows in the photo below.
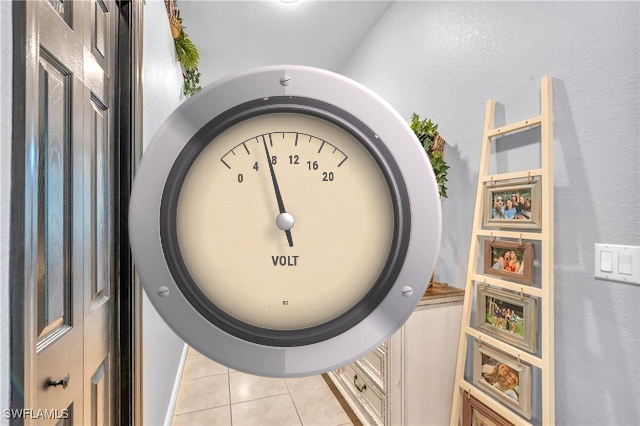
7 V
